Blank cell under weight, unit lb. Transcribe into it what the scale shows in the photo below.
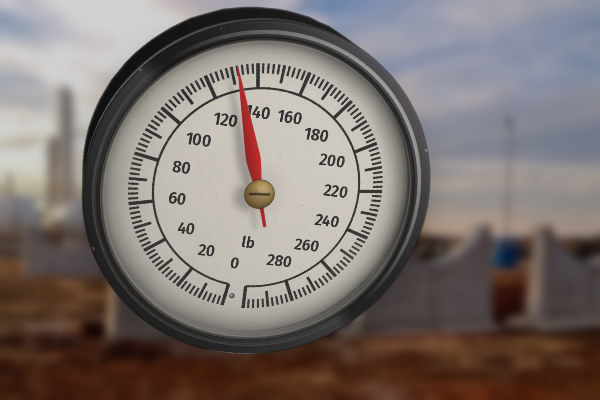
132 lb
